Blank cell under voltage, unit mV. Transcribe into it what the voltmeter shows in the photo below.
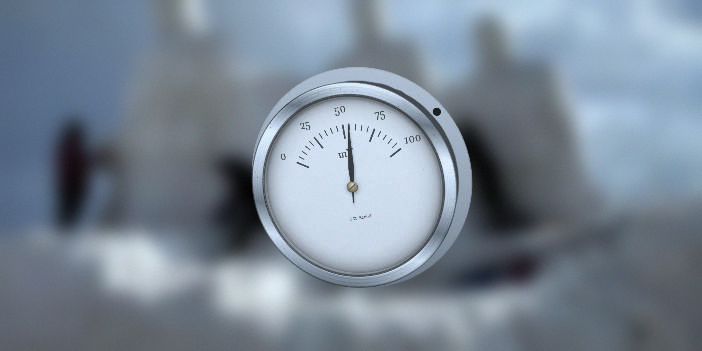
55 mV
